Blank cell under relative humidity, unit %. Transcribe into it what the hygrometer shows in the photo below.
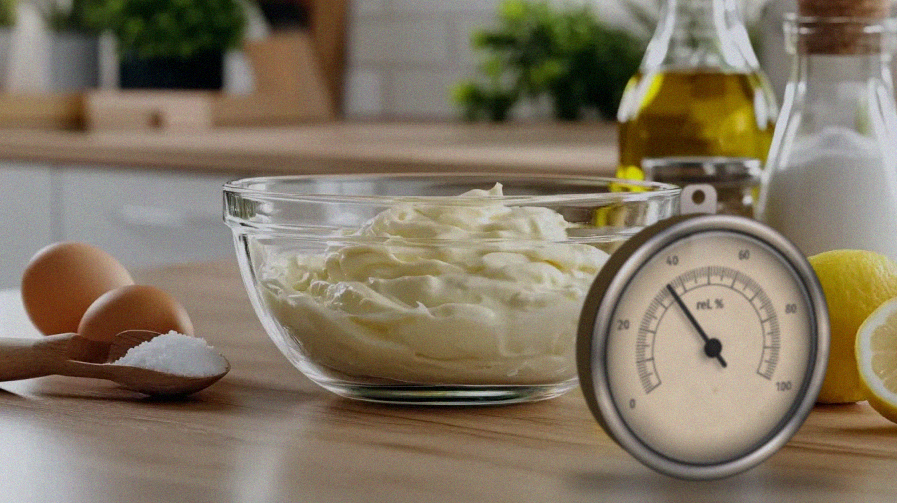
35 %
